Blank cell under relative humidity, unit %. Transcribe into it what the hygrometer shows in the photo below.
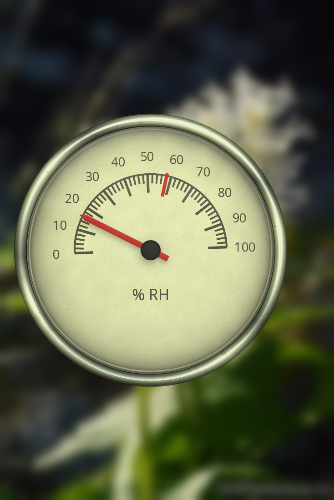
16 %
